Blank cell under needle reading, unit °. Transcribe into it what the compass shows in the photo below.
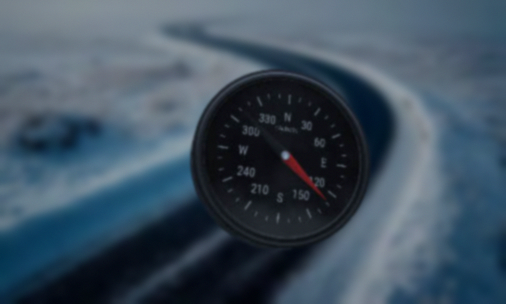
130 °
